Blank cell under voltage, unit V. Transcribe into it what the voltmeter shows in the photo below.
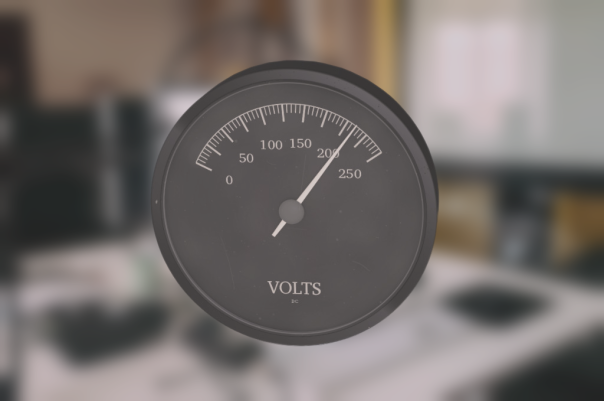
210 V
